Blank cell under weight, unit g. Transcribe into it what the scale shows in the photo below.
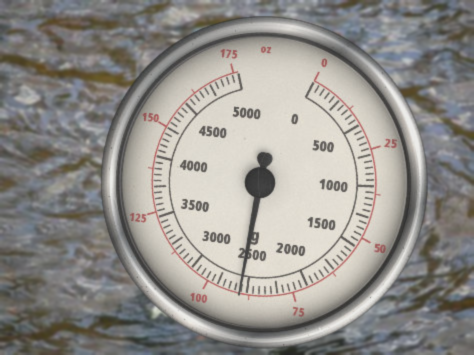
2550 g
